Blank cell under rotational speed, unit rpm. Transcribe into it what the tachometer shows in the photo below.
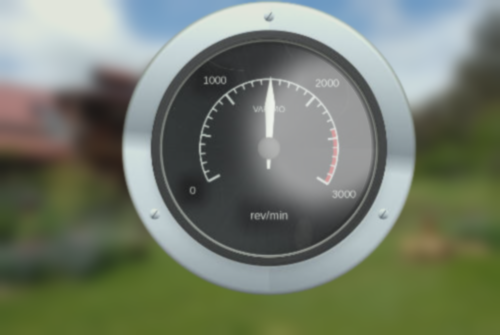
1500 rpm
